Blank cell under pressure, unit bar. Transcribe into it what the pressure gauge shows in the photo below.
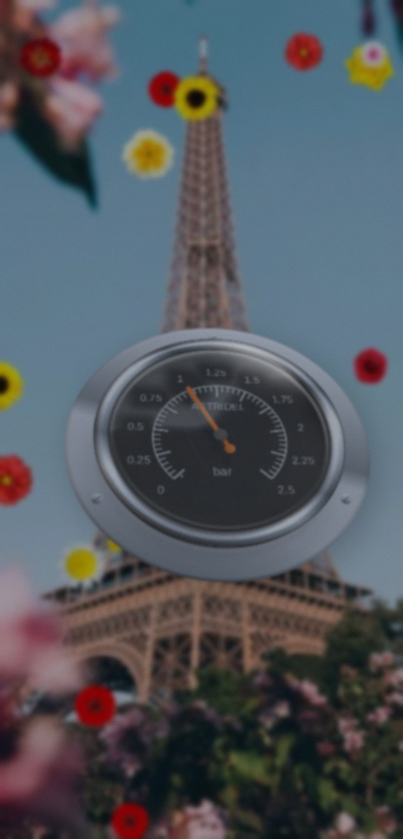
1 bar
